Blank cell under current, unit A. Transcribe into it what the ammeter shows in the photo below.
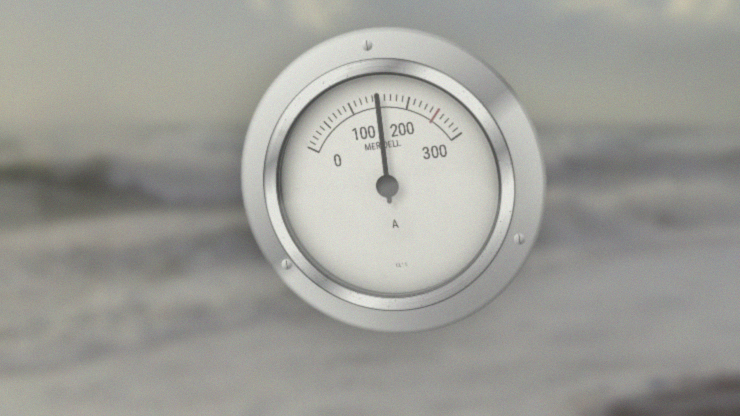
150 A
